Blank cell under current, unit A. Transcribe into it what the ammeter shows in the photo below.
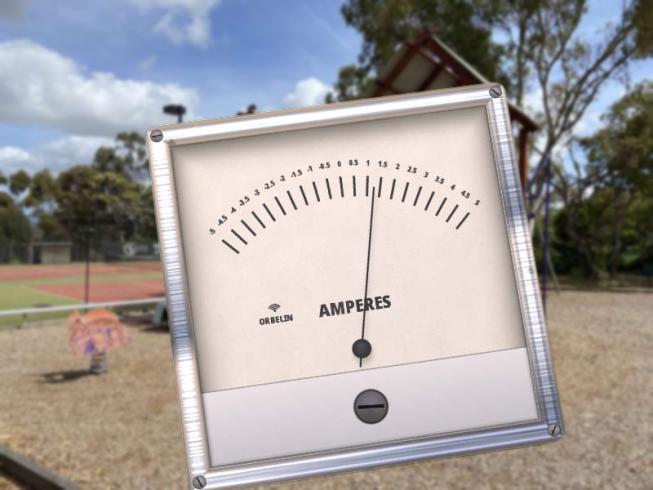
1.25 A
